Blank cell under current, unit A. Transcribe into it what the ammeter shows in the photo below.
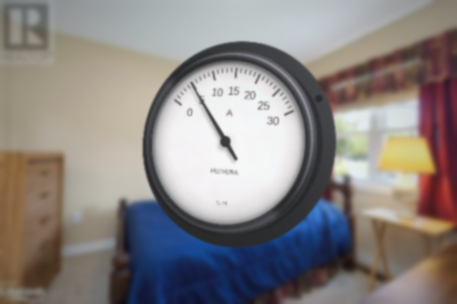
5 A
